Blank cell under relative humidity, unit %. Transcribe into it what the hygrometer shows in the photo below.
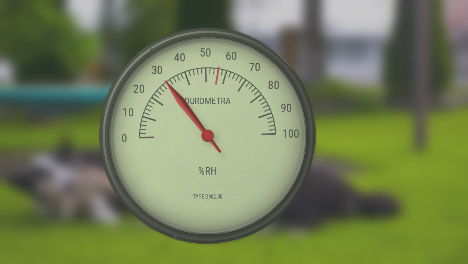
30 %
